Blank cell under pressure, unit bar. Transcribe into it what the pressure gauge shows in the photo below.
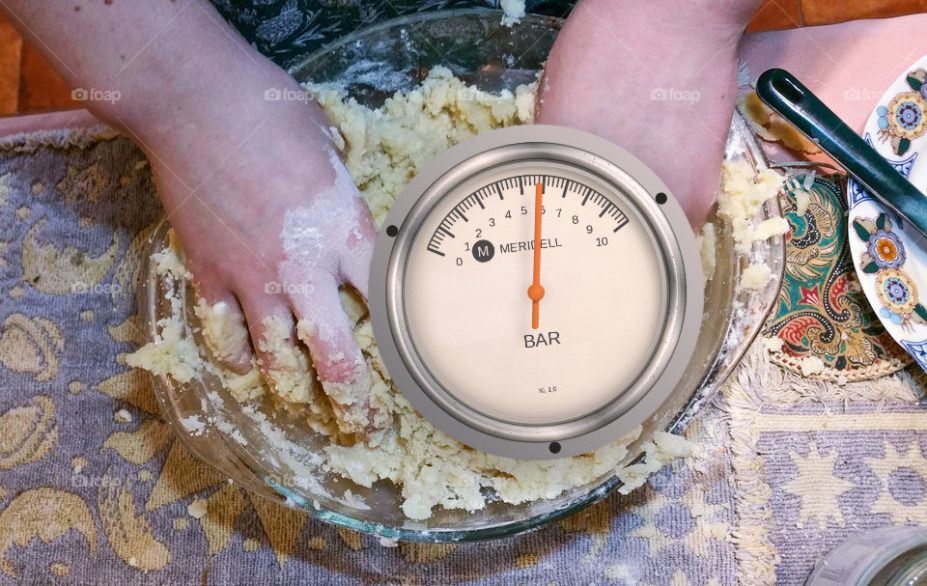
5.8 bar
